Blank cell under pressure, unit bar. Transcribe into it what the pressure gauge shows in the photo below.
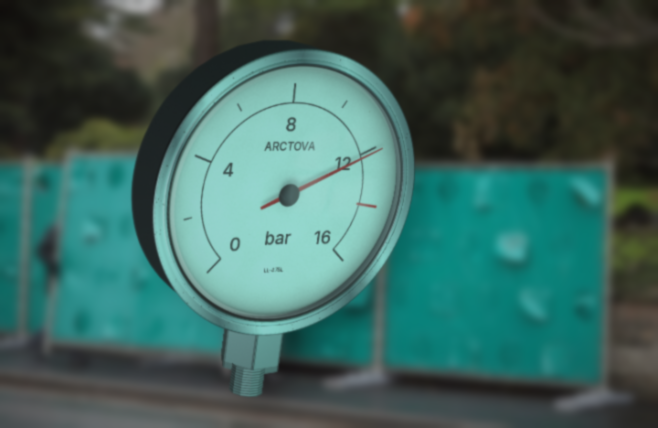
12 bar
